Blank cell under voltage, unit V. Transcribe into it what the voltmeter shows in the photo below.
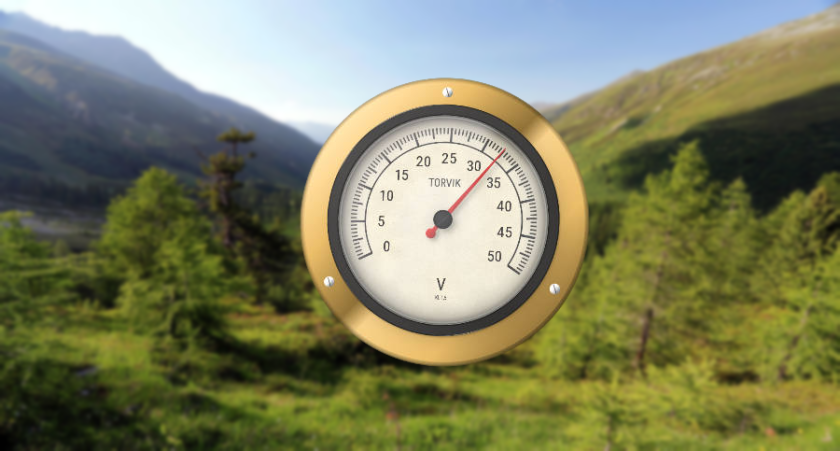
32.5 V
